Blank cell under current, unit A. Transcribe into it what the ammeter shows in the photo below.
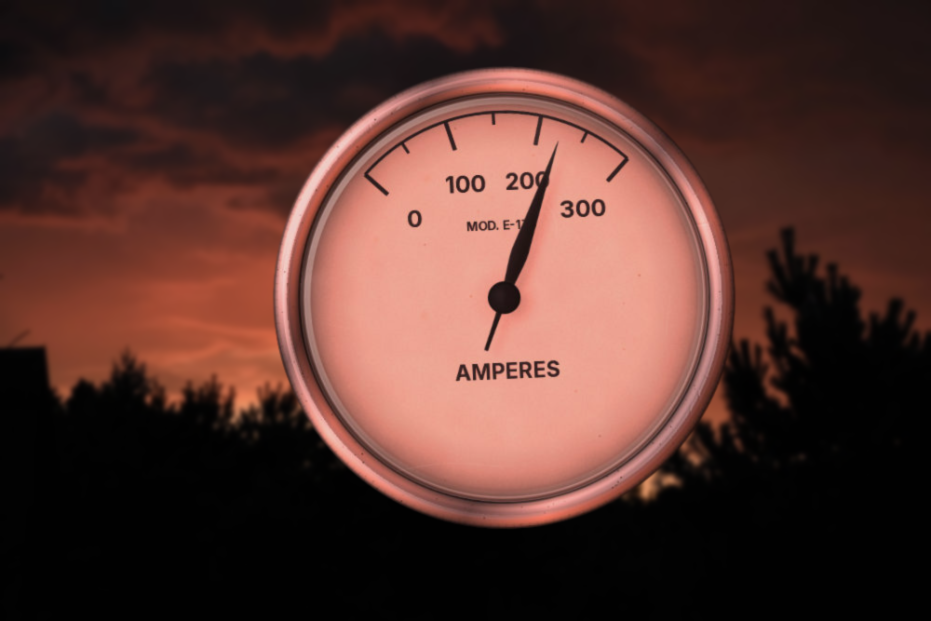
225 A
